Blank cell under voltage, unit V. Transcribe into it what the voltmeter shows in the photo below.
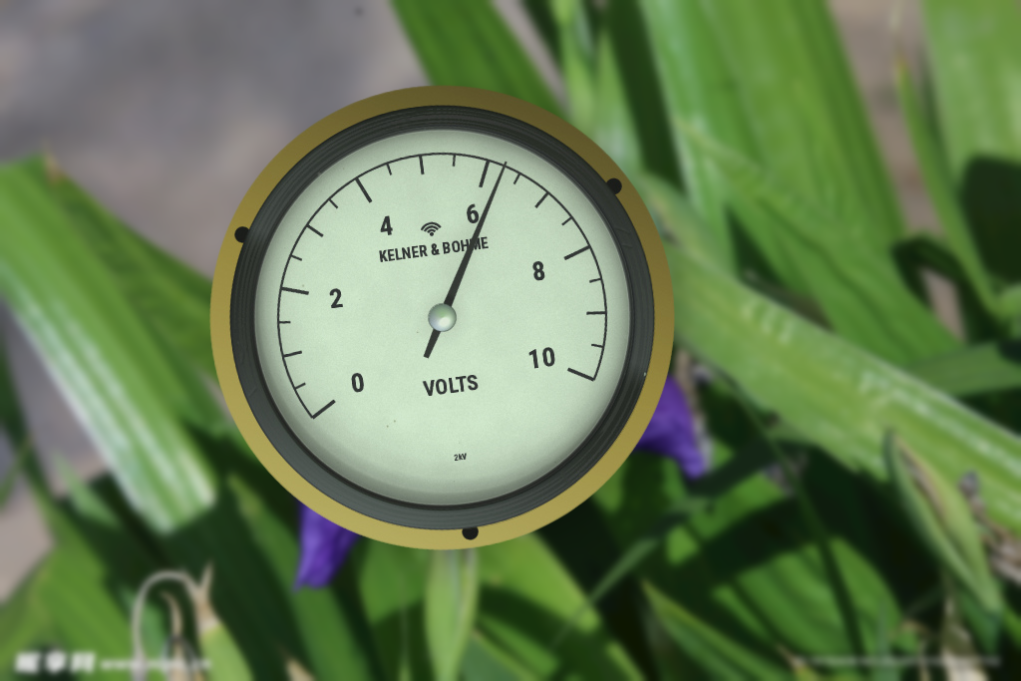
6.25 V
